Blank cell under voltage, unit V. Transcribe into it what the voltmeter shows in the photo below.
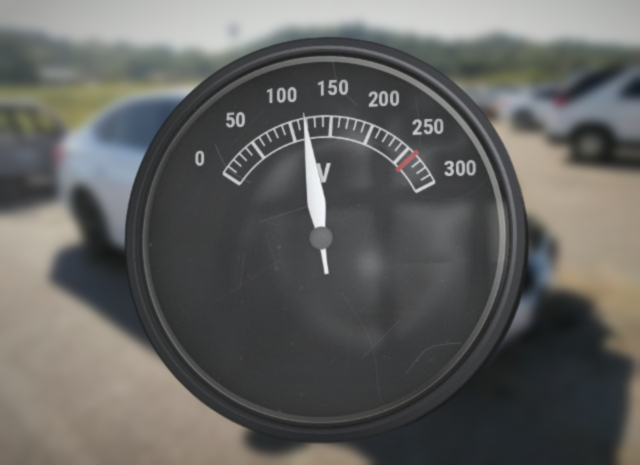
120 V
